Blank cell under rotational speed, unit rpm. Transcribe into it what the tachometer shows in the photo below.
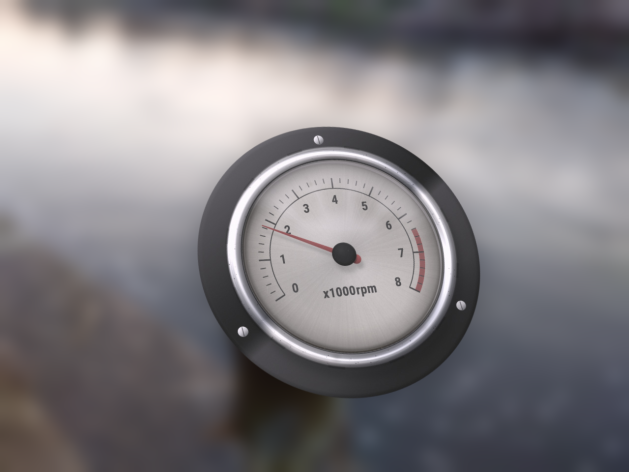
1800 rpm
